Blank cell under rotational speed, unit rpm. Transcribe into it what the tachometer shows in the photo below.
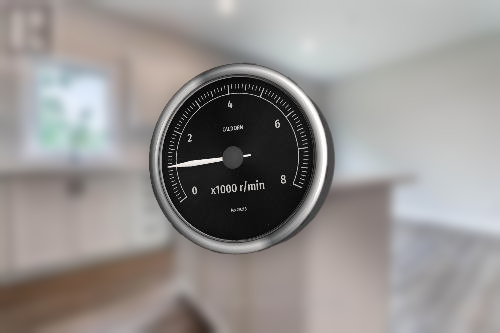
1000 rpm
